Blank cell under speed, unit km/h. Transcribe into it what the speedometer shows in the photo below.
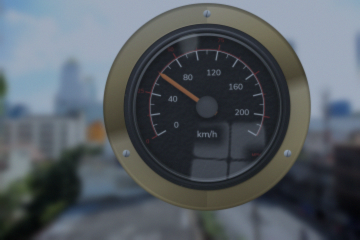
60 km/h
